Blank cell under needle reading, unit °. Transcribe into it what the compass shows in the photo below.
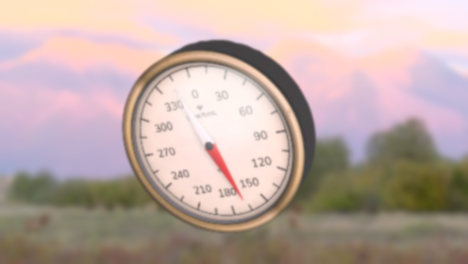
165 °
